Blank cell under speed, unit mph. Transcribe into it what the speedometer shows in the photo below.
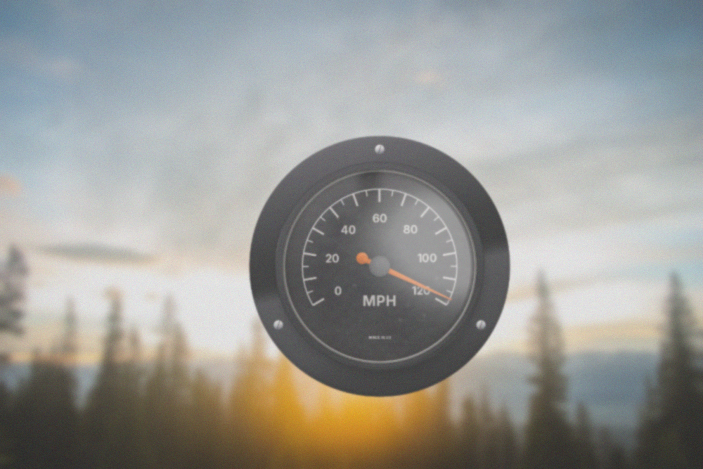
117.5 mph
